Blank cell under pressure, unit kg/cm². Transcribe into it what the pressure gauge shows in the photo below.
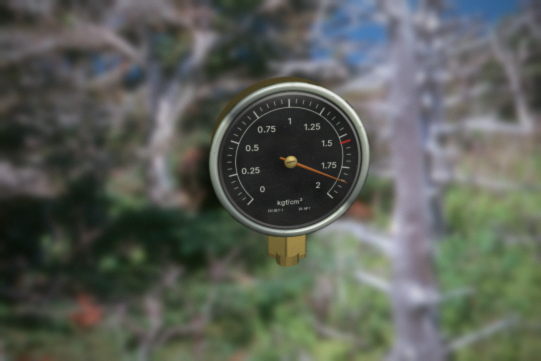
1.85 kg/cm²
